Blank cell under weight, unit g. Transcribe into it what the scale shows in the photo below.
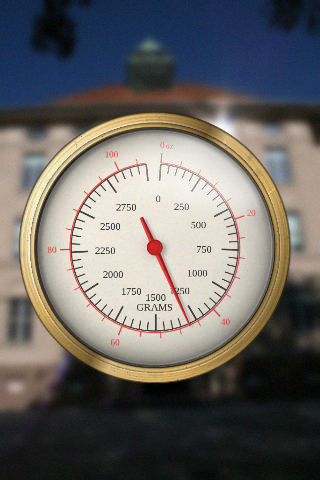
1300 g
